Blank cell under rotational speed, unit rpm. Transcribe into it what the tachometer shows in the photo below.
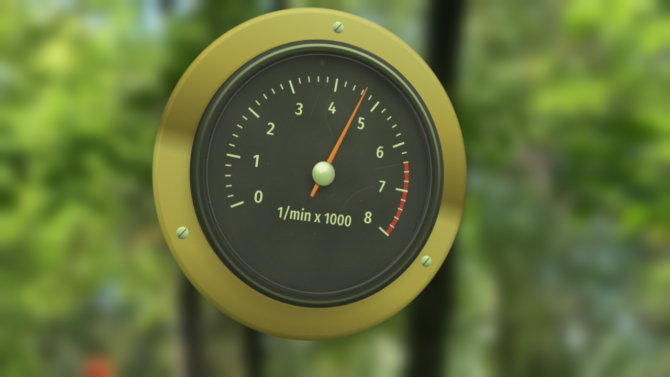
4600 rpm
